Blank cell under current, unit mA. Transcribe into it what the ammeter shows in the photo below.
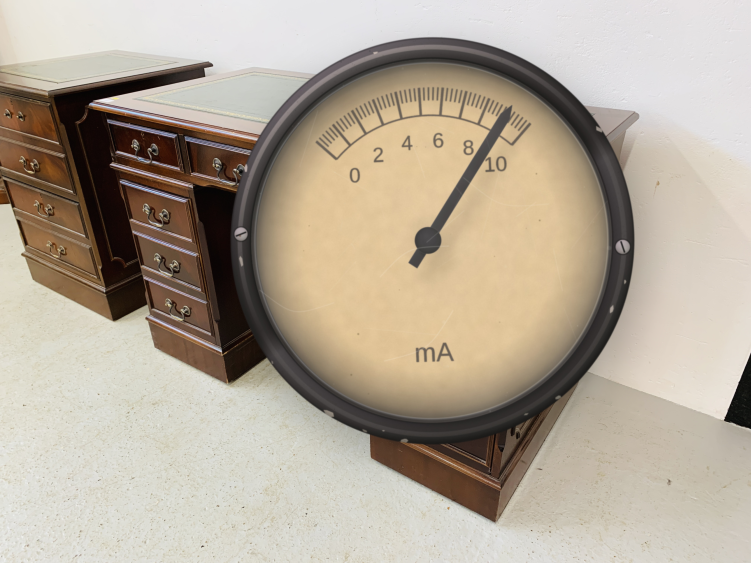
9 mA
